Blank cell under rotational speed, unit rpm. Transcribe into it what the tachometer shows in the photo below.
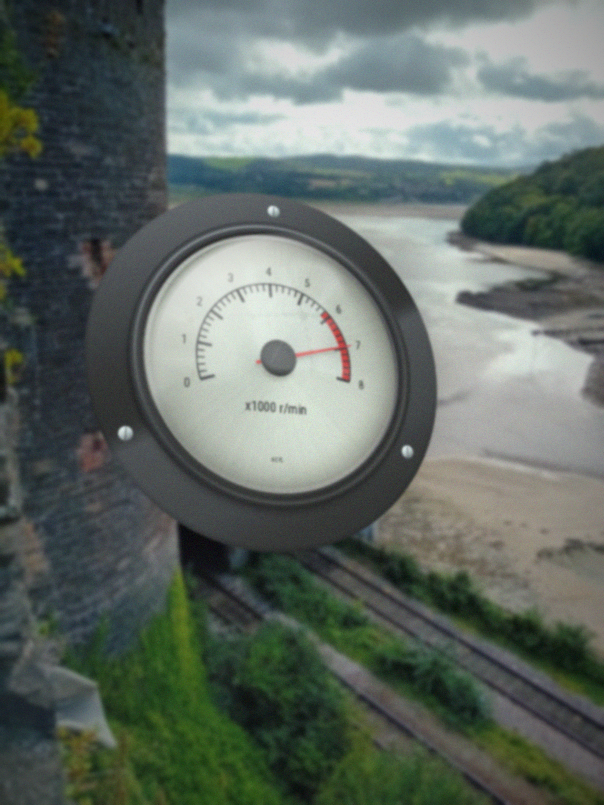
7000 rpm
